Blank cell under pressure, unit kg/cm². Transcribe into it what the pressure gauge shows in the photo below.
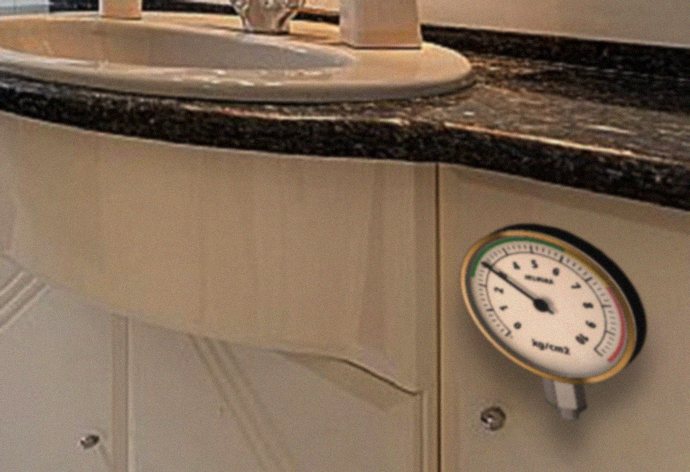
3 kg/cm²
